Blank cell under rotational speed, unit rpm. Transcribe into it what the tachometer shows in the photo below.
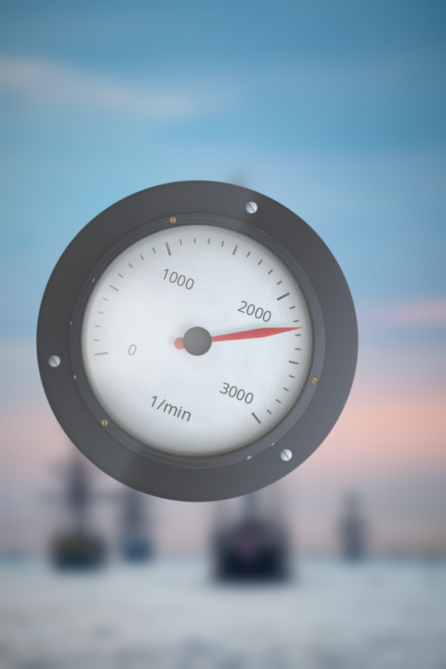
2250 rpm
